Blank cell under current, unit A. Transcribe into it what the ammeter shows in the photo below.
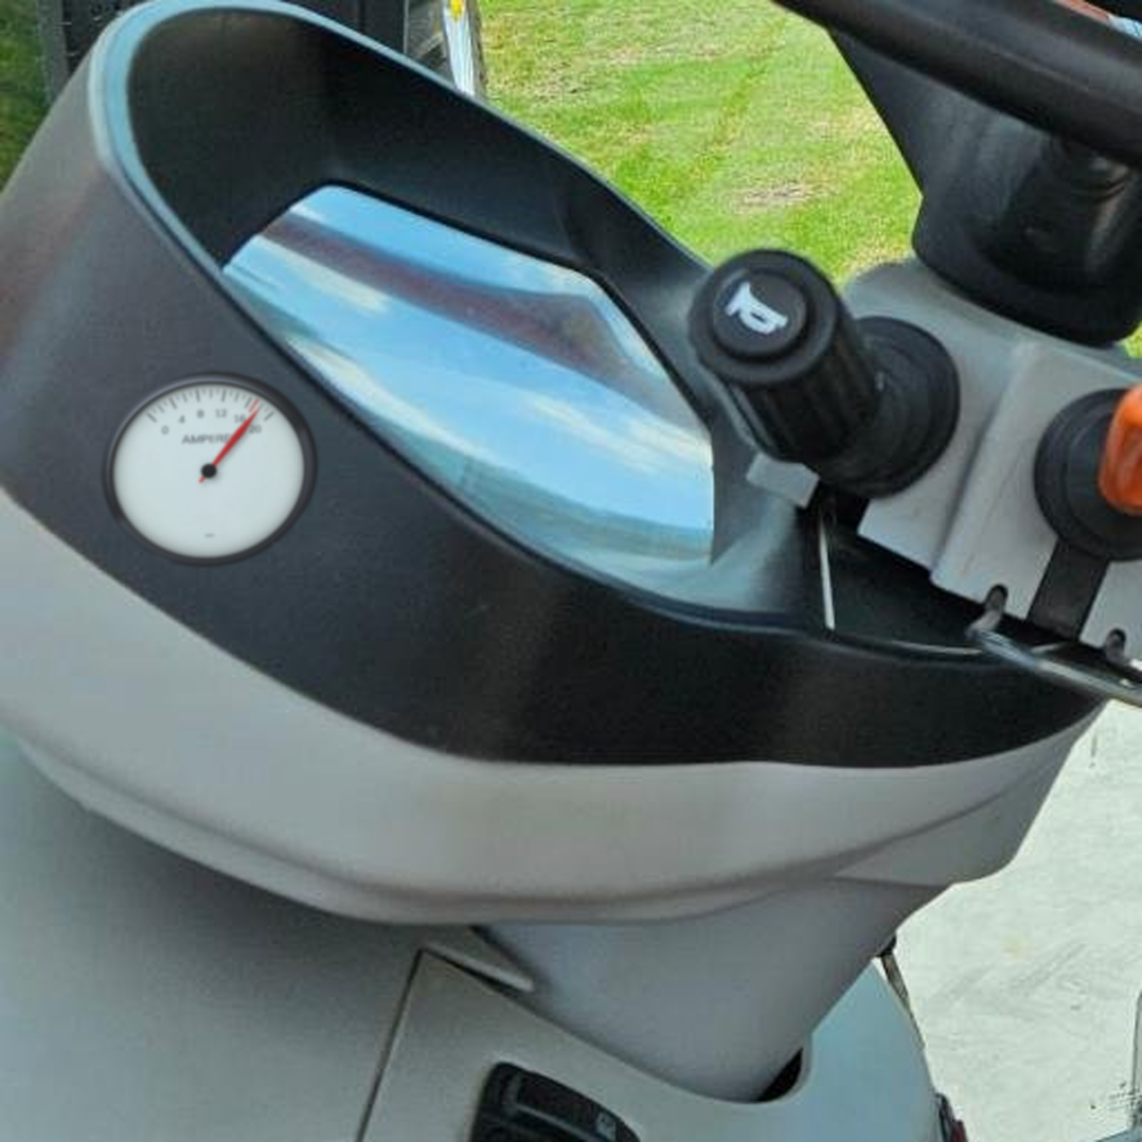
18 A
